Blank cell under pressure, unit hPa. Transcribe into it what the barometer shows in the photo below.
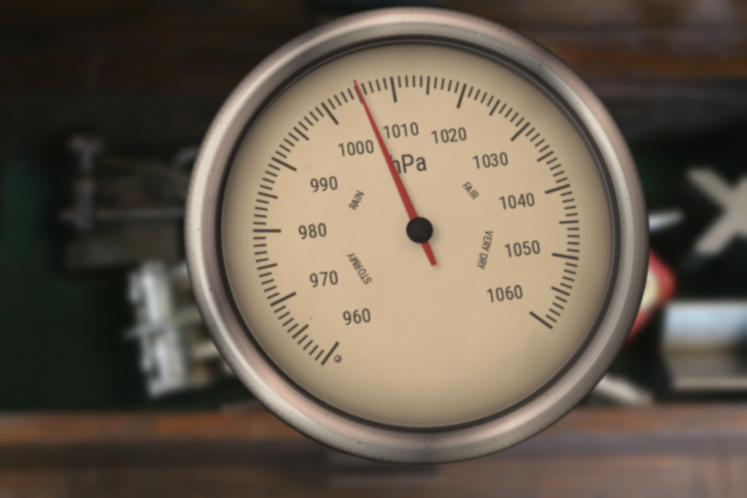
1005 hPa
